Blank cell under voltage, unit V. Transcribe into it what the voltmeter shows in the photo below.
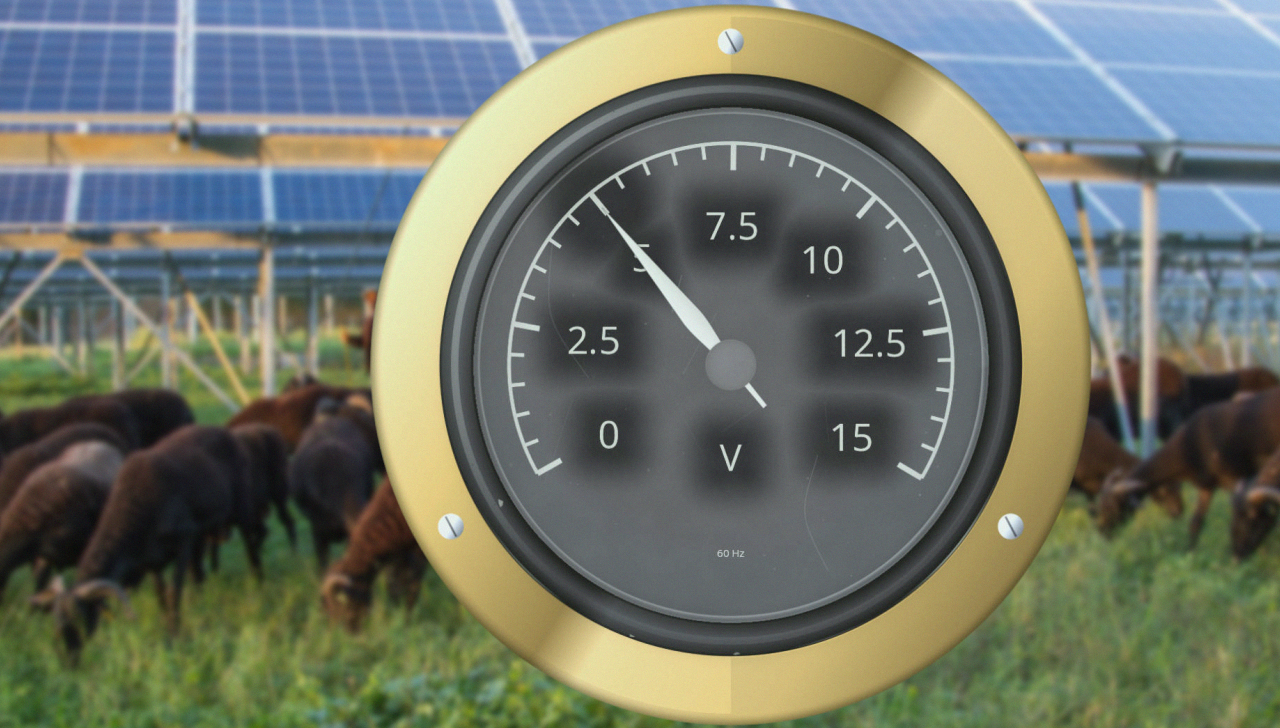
5 V
